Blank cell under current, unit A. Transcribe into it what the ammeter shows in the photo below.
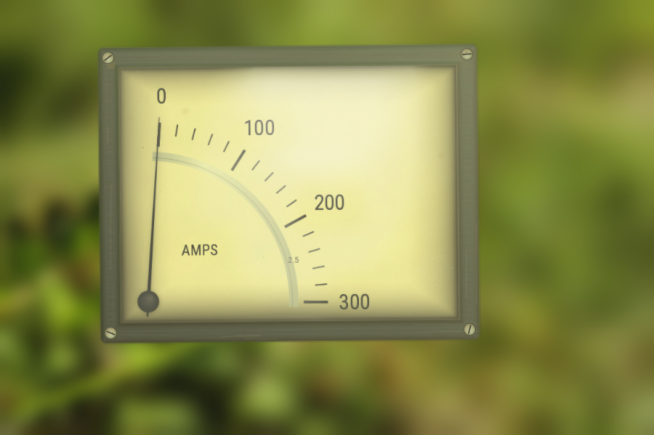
0 A
